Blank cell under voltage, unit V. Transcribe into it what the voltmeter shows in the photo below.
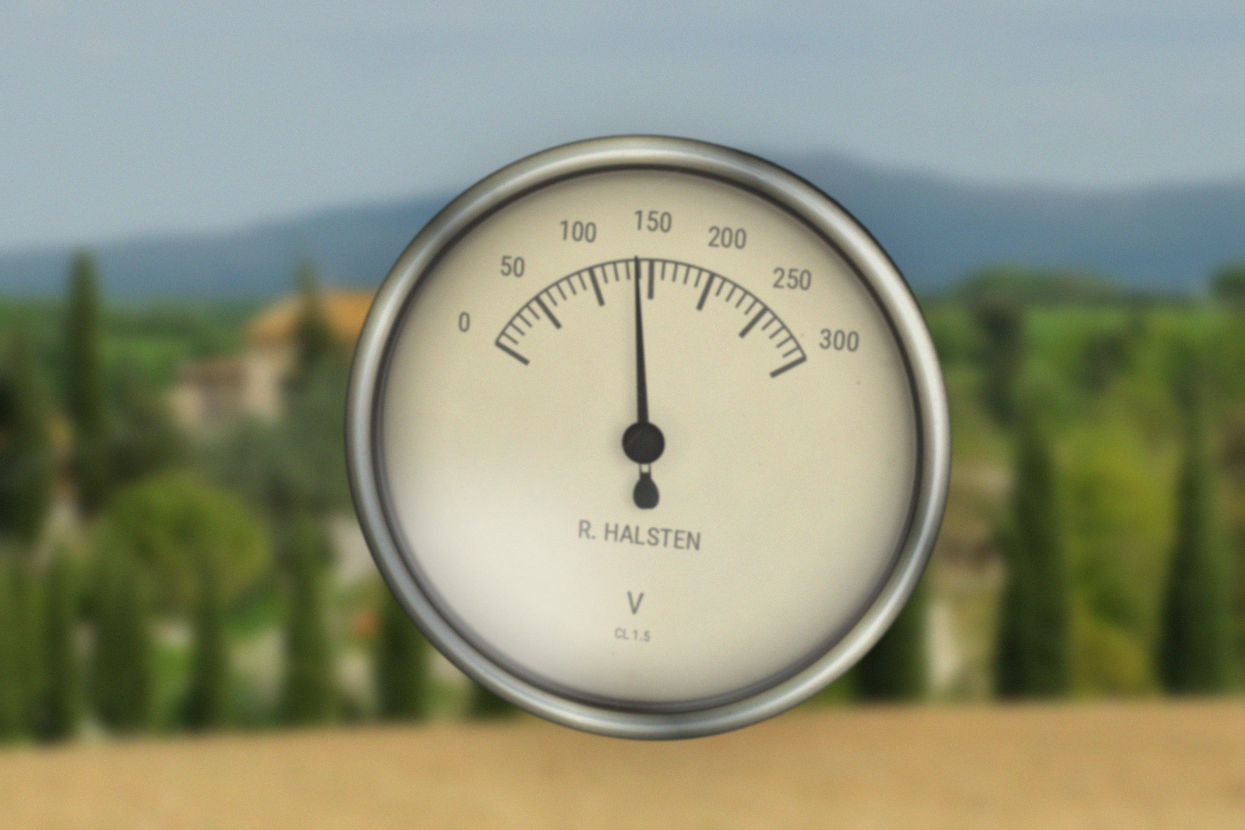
140 V
